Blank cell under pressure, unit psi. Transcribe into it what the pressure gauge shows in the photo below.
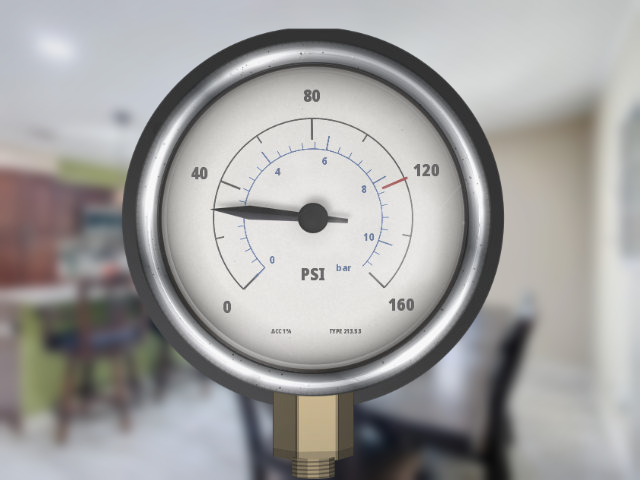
30 psi
